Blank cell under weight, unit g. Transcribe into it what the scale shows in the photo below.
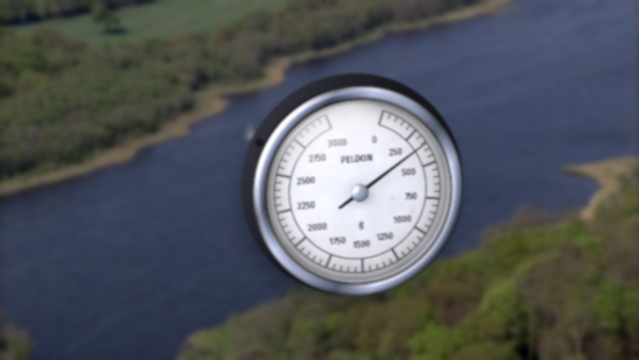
350 g
